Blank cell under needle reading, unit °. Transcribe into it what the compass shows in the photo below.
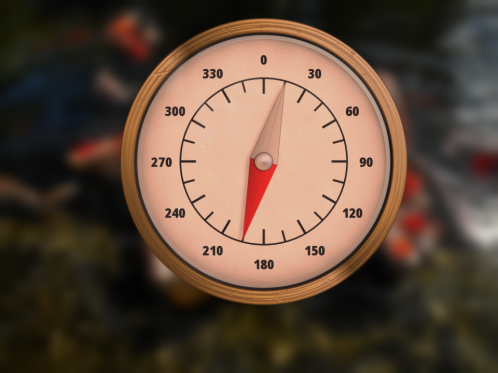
195 °
